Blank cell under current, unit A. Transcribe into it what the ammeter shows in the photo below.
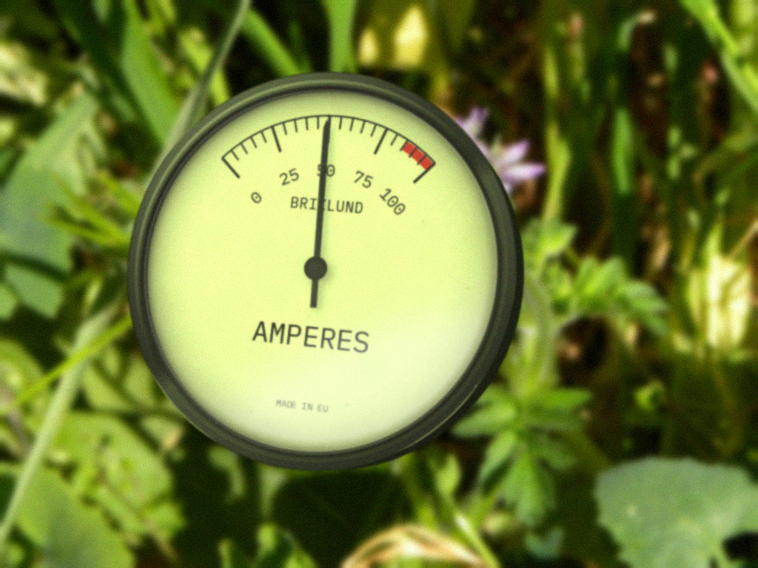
50 A
